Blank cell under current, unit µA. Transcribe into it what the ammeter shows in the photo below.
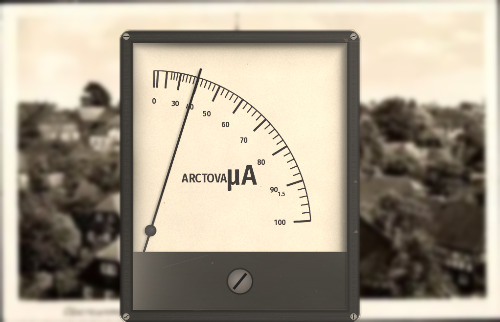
40 µA
